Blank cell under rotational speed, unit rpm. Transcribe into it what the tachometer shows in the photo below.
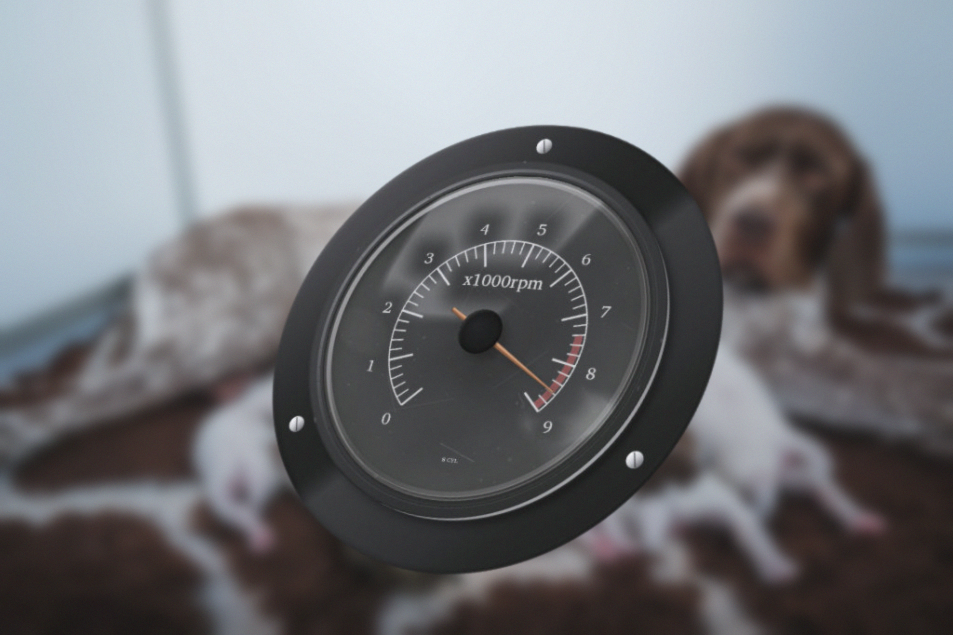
8600 rpm
